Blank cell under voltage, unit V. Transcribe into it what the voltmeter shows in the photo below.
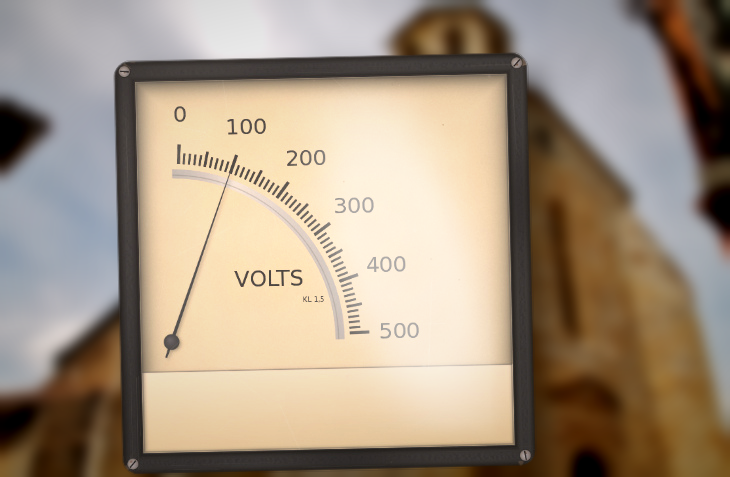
100 V
